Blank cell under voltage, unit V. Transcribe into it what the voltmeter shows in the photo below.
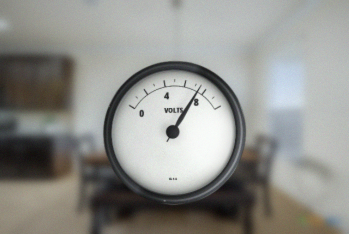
7.5 V
